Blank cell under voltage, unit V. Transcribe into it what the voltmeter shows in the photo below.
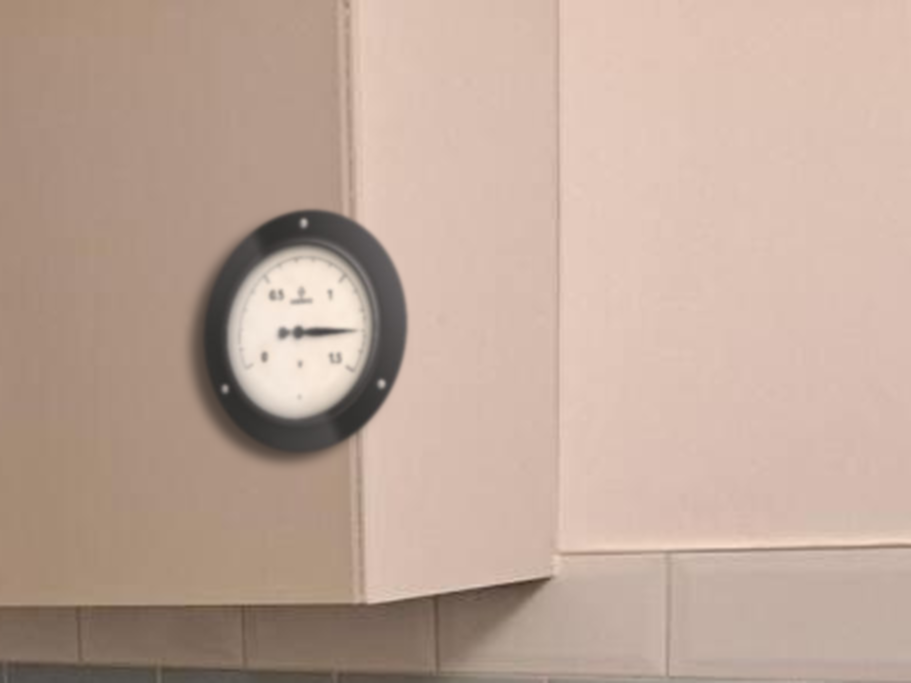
1.3 V
